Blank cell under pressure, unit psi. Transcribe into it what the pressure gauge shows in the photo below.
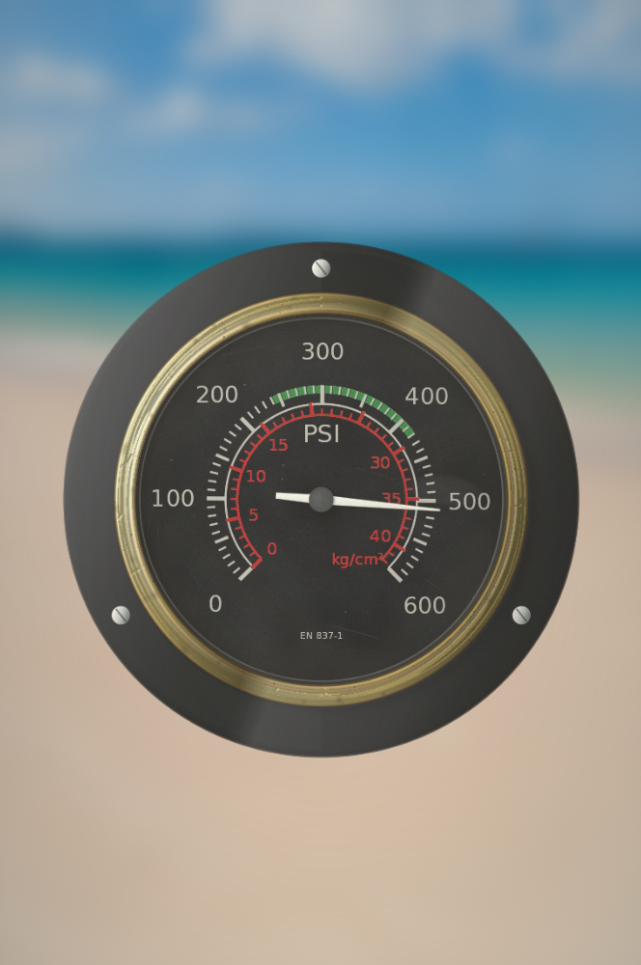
510 psi
